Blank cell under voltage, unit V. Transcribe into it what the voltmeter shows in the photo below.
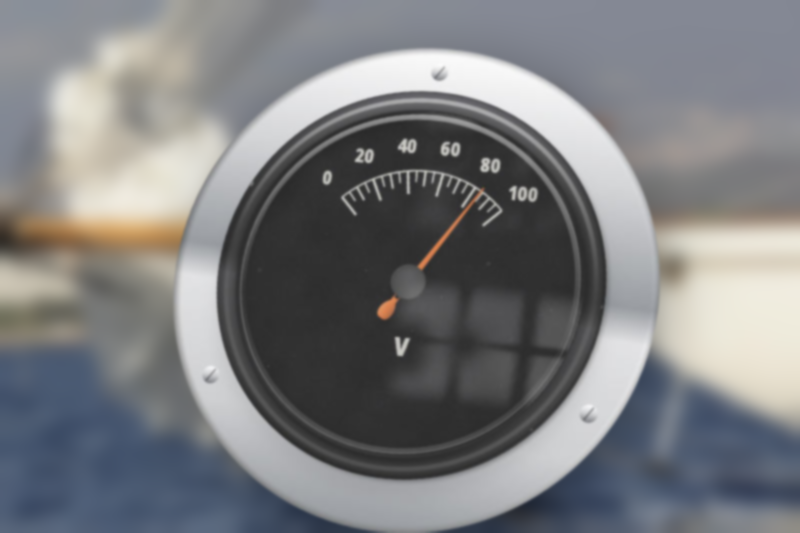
85 V
